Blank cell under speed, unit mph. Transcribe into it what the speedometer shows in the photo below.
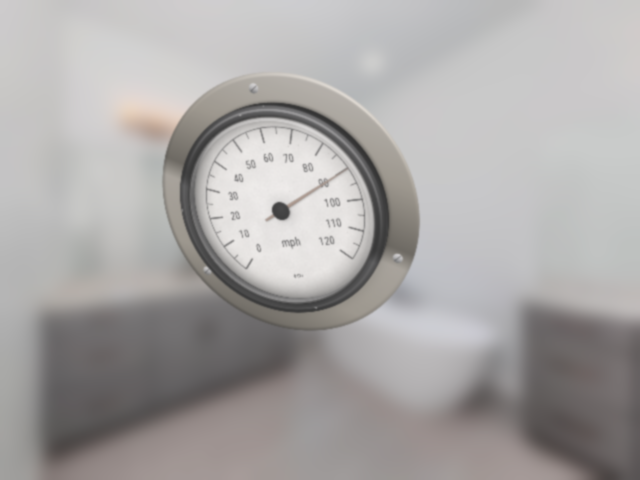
90 mph
